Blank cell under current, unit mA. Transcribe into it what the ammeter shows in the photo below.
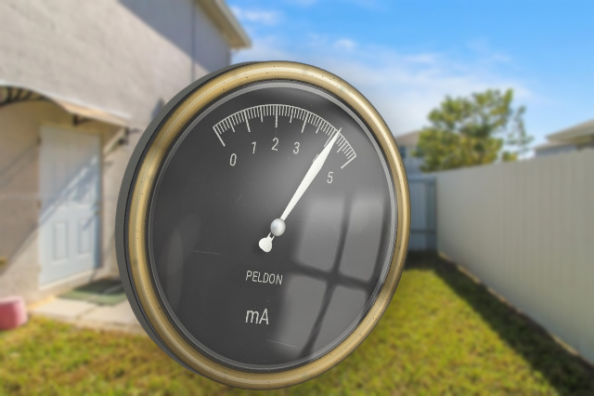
4 mA
